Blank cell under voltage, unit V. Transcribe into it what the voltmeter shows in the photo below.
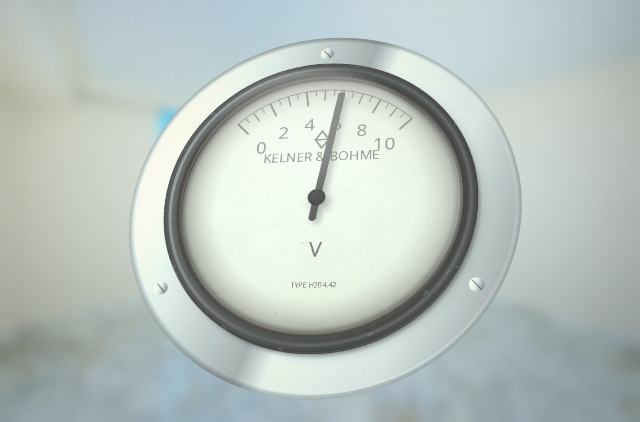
6 V
